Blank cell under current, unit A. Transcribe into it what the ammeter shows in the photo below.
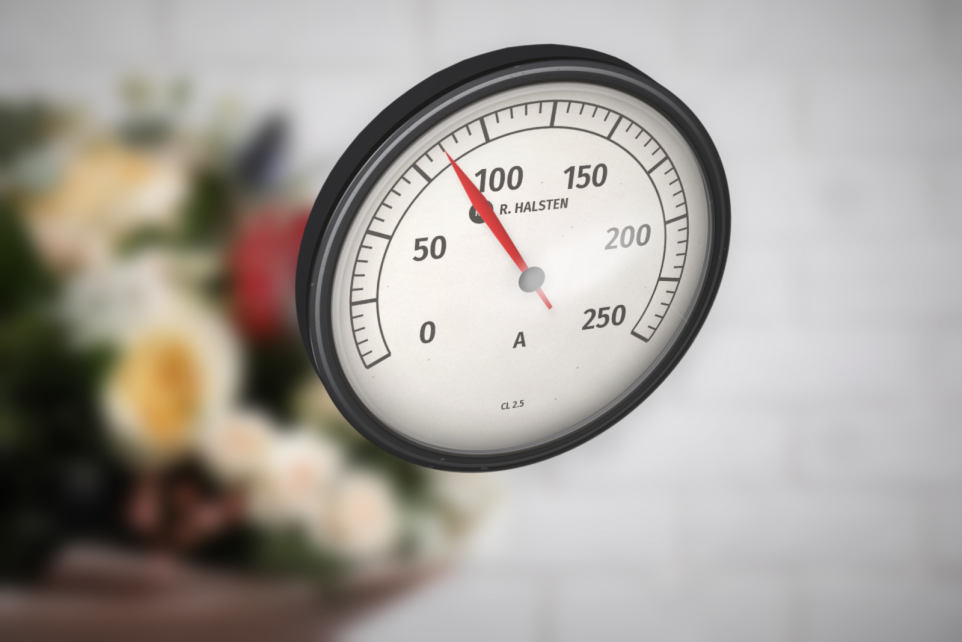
85 A
